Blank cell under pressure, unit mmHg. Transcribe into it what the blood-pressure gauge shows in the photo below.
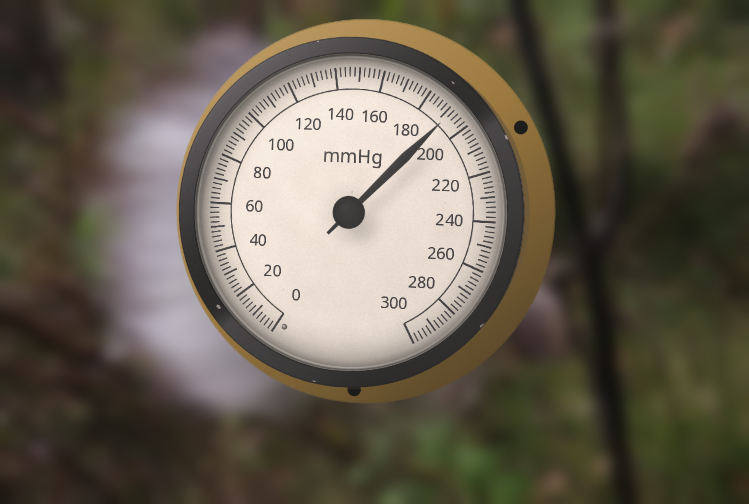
192 mmHg
